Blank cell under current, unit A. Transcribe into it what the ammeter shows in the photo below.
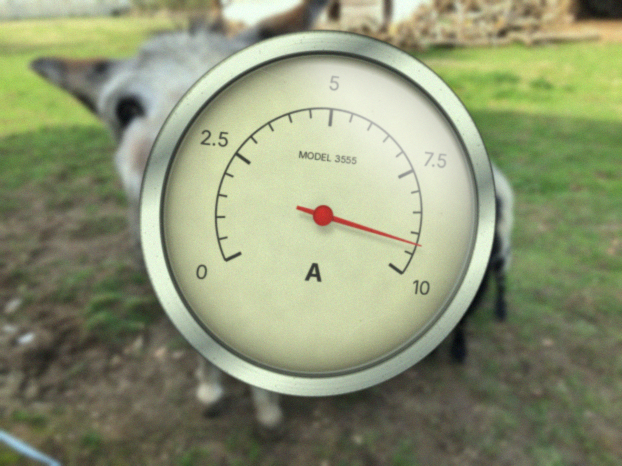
9.25 A
